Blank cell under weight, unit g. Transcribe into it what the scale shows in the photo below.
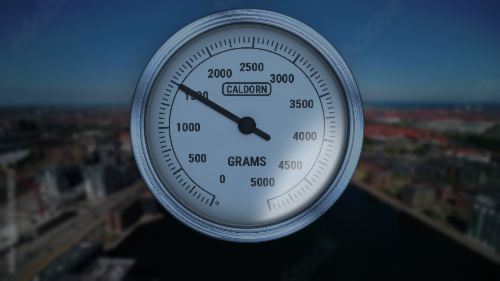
1500 g
